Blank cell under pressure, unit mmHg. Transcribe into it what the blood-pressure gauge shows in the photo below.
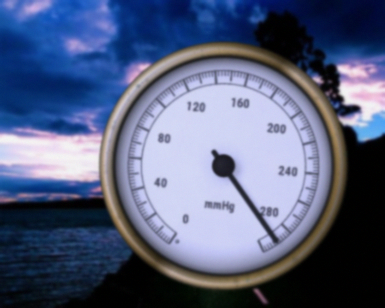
290 mmHg
